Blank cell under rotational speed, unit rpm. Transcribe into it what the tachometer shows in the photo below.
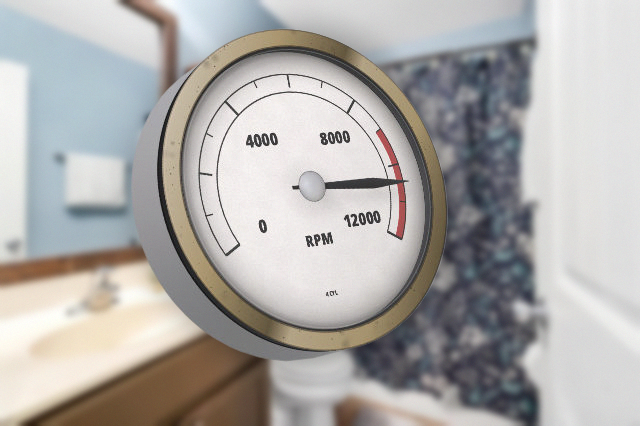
10500 rpm
